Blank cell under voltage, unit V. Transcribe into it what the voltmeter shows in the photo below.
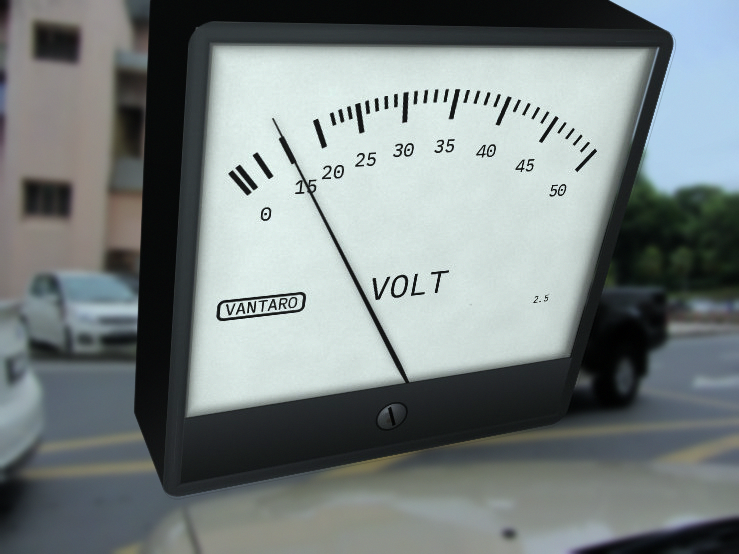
15 V
